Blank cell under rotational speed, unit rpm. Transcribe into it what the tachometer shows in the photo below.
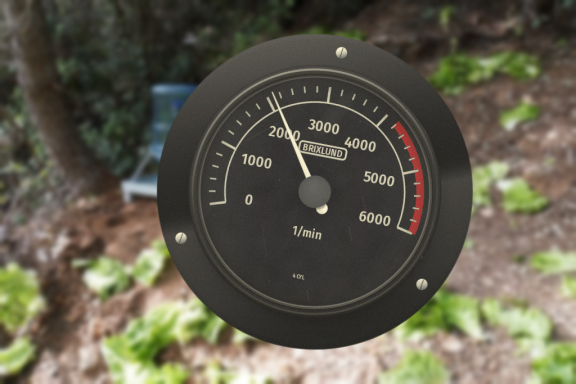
2100 rpm
